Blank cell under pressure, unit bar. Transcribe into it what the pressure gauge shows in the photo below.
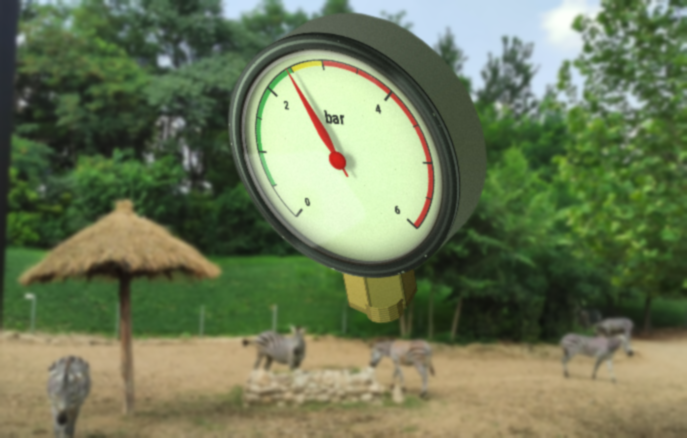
2.5 bar
